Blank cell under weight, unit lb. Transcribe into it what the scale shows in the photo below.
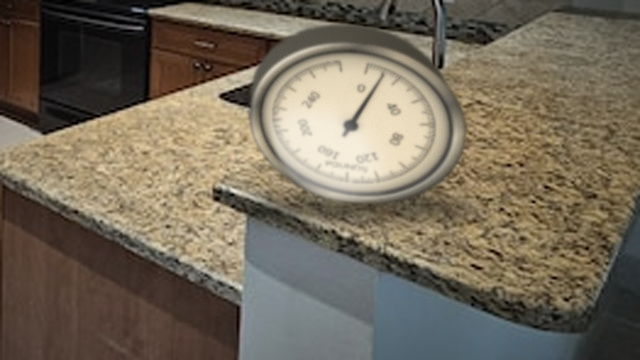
10 lb
